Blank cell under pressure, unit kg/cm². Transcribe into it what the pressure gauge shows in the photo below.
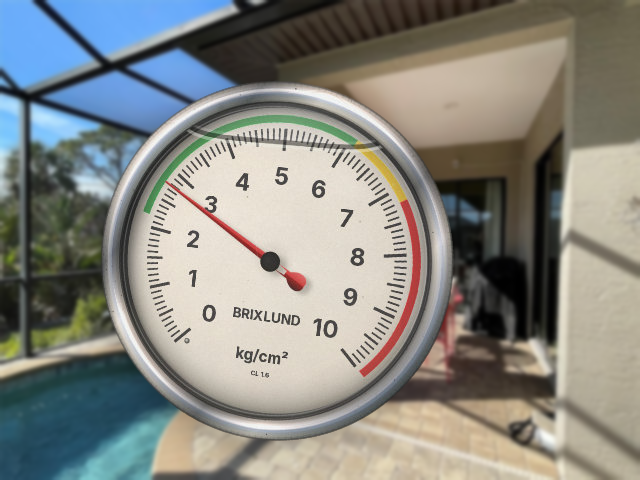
2.8 kg/cm²
